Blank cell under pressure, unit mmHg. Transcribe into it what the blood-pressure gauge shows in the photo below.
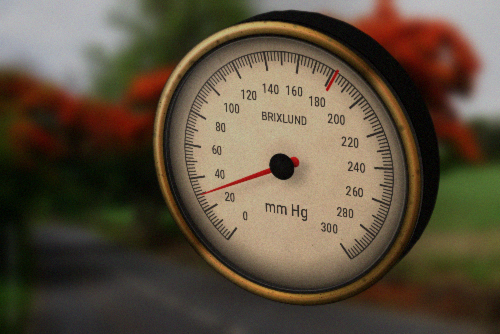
30 mmHg
